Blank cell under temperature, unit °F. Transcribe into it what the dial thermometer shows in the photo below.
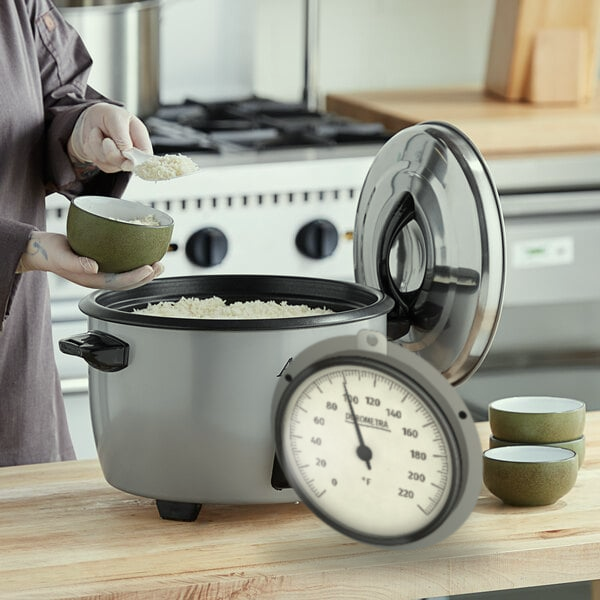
100 °F
